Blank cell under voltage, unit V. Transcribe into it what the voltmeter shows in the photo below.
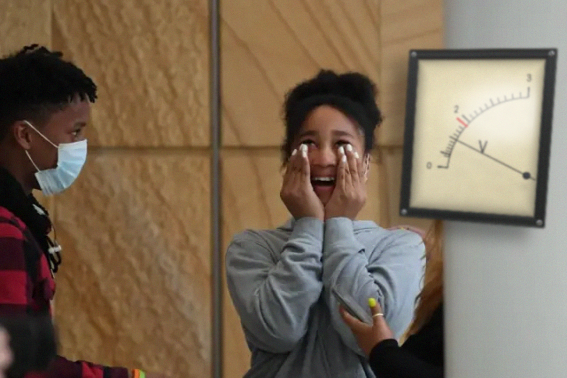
1.5 V
